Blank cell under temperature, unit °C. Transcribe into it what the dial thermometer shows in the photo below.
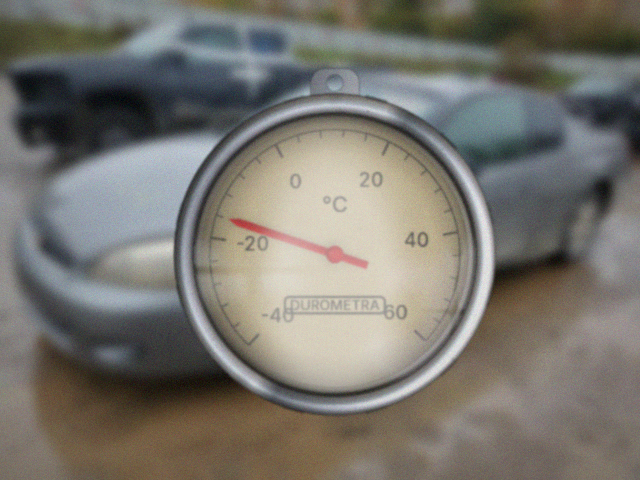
-16 °C
